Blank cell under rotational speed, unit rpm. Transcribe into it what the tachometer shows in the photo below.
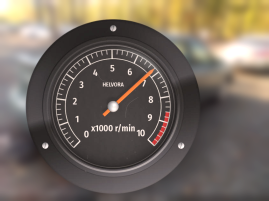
6800 rpm
